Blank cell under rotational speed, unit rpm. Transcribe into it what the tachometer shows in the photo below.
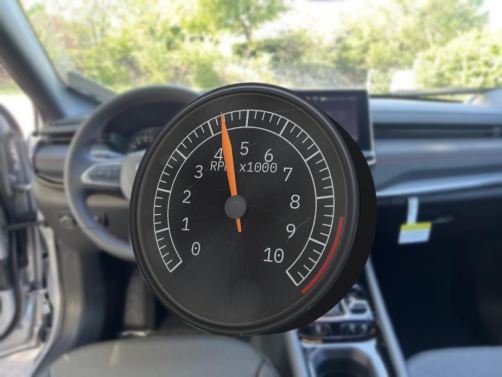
4400 rpm
